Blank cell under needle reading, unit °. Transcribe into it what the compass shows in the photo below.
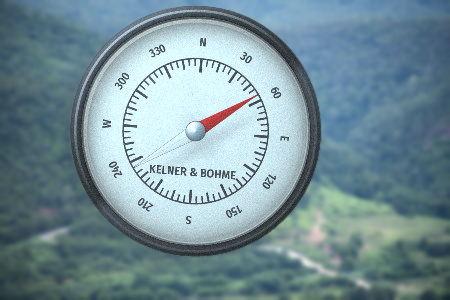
55 °
